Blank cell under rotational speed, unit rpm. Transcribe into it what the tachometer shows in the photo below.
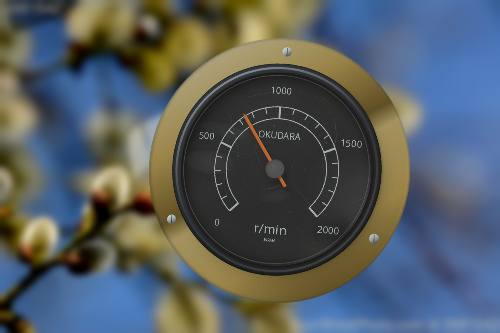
750 rpm
